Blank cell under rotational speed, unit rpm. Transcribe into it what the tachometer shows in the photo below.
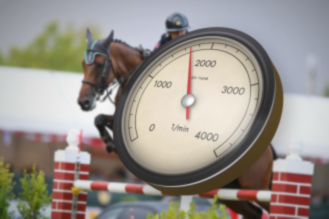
1700 rpm
